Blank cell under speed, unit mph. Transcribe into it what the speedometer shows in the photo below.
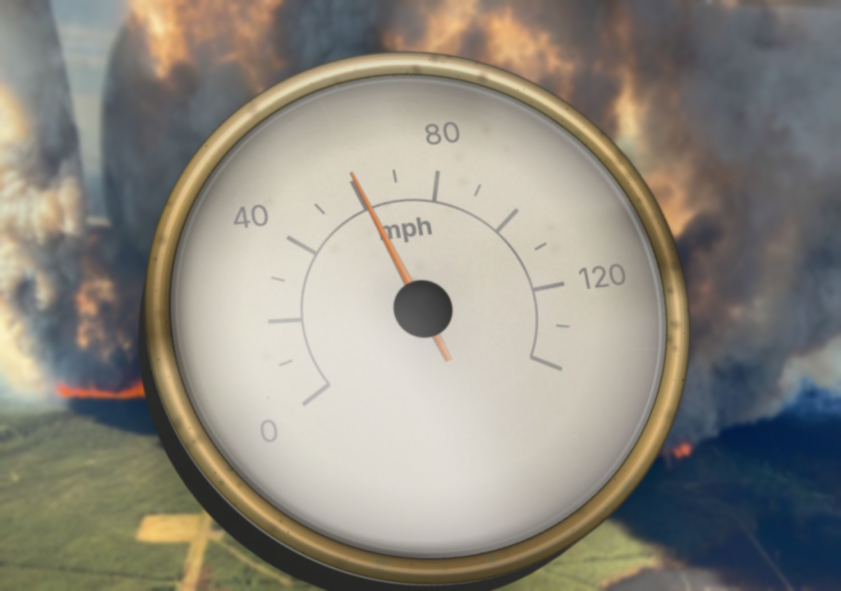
60 mph
